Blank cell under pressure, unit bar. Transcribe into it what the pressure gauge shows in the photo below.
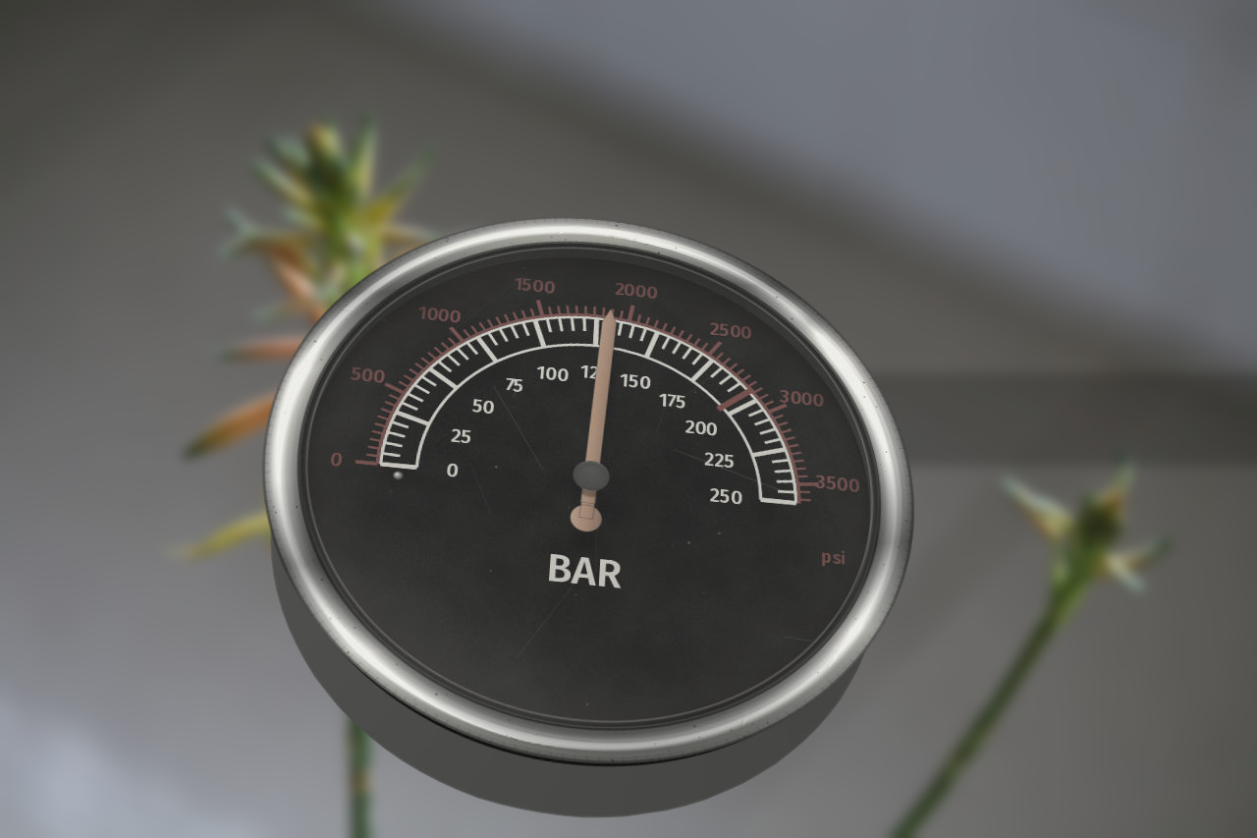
130 bar
